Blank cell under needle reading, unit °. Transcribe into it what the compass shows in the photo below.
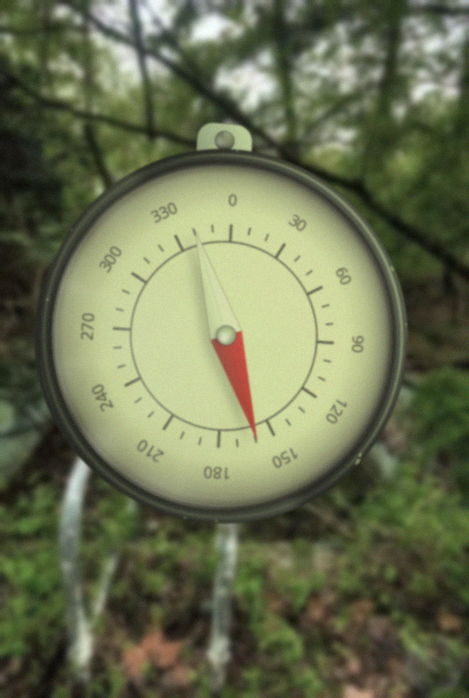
160 °
